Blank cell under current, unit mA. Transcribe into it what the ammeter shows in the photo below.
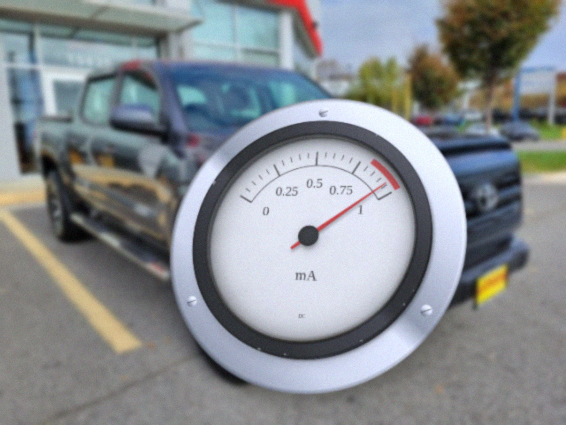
0.95 mA
